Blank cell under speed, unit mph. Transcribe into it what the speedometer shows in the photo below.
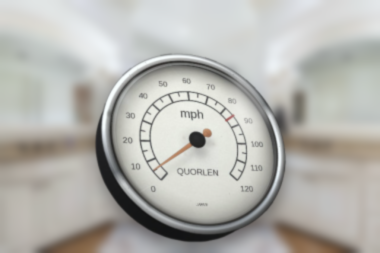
5 mph
